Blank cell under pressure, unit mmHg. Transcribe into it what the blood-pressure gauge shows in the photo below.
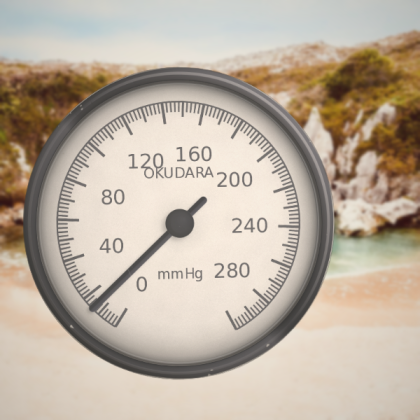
14 mmHg
